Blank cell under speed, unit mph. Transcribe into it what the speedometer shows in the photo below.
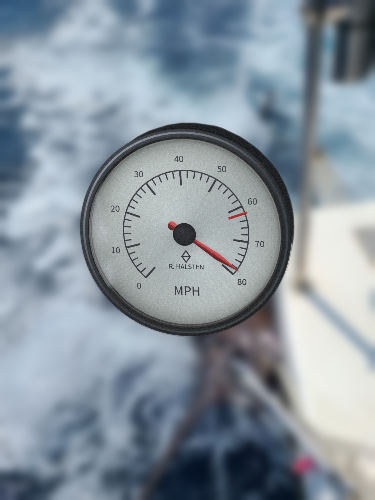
78 mph
